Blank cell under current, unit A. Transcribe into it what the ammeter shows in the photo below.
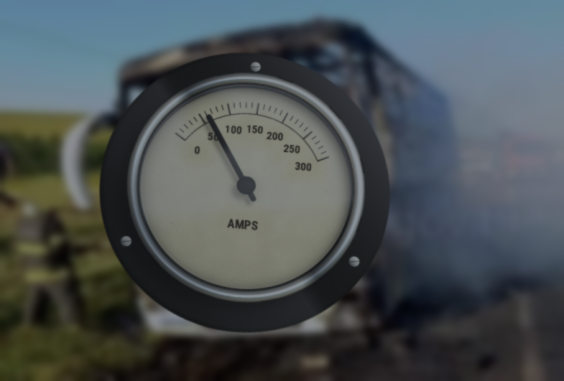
60 A
